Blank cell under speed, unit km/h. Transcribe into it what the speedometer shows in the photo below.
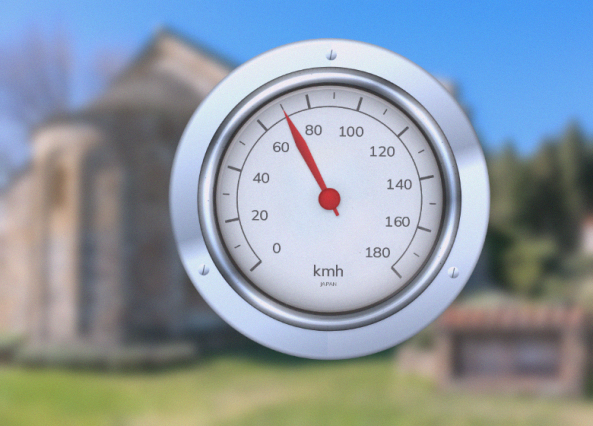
70 km/h
